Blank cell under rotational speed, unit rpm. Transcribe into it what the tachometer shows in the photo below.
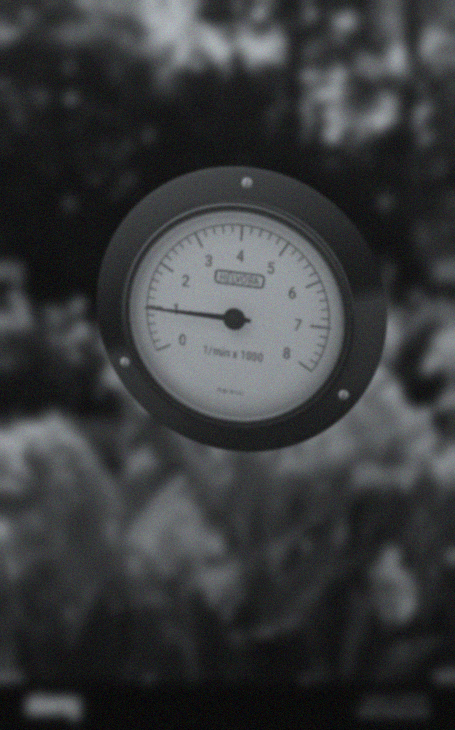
1000 rpm
